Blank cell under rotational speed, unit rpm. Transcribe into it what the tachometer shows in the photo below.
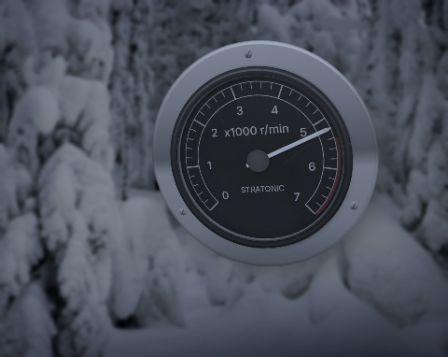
5200 rpm
